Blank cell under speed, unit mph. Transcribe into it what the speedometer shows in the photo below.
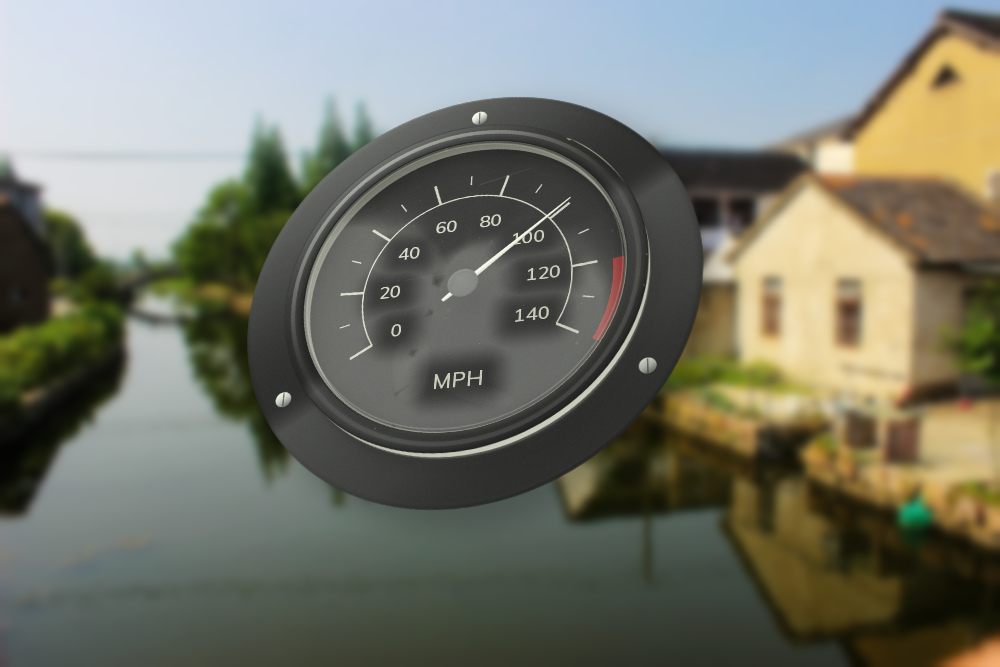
100 mph
